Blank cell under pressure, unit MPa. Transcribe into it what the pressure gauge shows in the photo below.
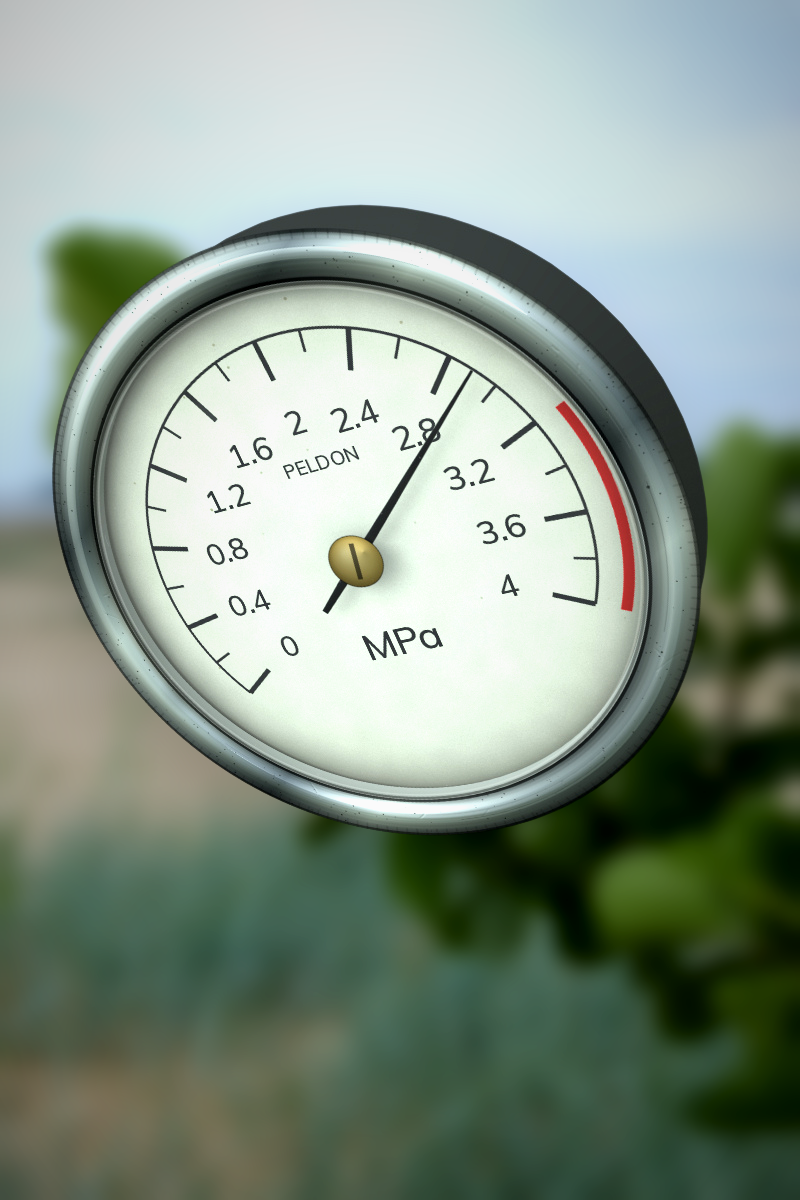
2.9 MPa
